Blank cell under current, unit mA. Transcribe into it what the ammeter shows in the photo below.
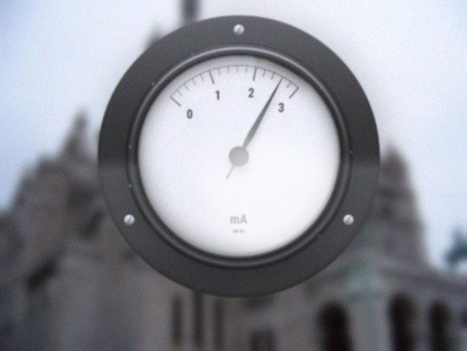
2.6 mA
